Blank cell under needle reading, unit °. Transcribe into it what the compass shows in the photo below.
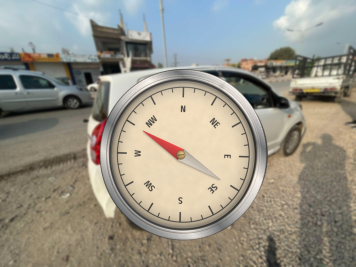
300 °
